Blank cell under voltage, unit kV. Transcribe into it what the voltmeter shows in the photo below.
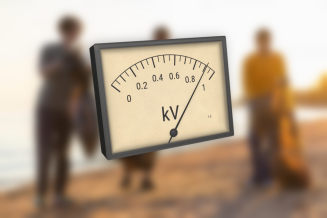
0.9 kV
